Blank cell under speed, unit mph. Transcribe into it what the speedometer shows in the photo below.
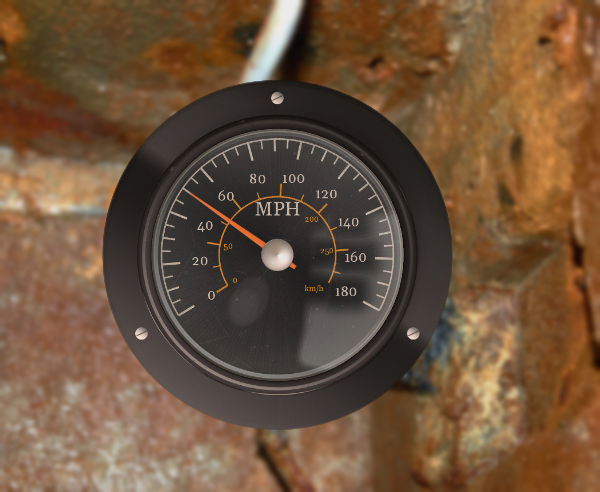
50 mph
